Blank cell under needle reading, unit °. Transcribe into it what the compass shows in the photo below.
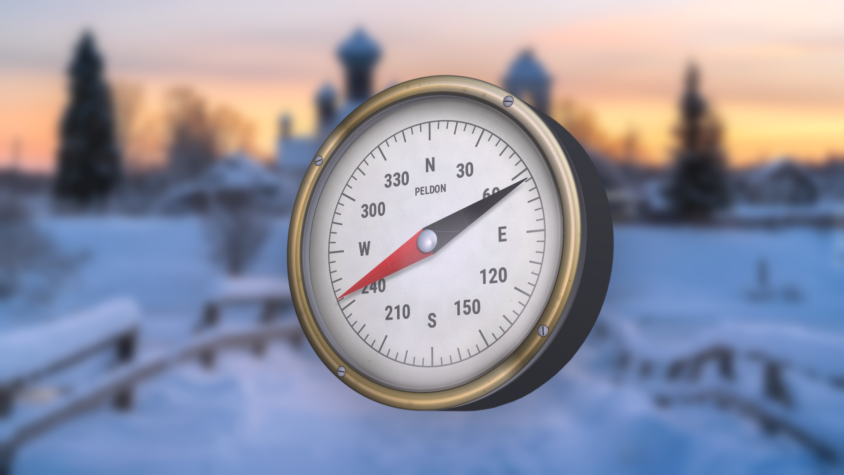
245 °
